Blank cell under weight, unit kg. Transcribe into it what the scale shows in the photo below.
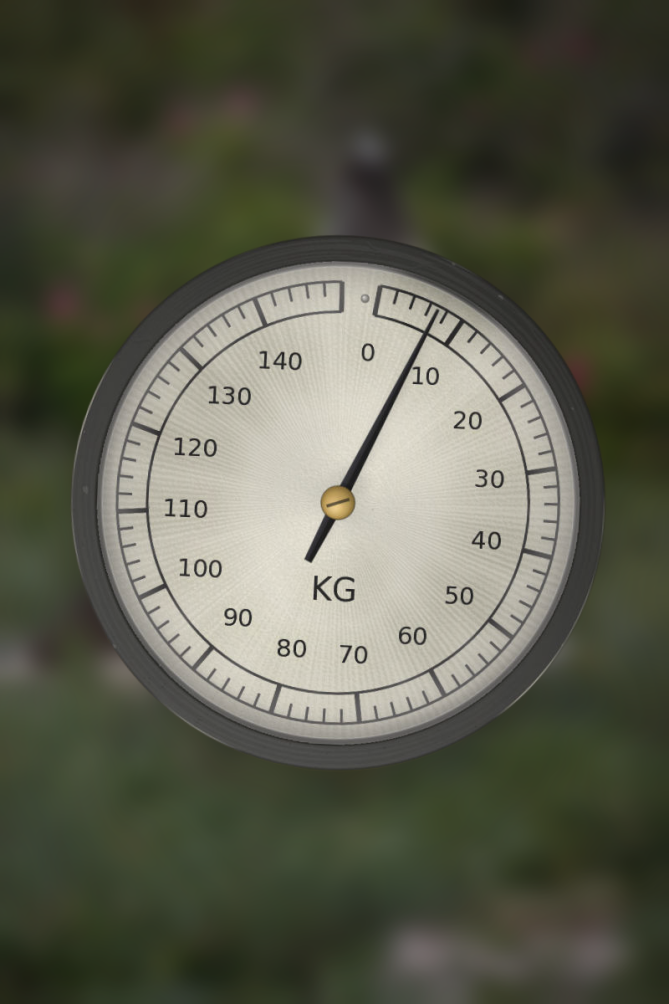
7 kg
